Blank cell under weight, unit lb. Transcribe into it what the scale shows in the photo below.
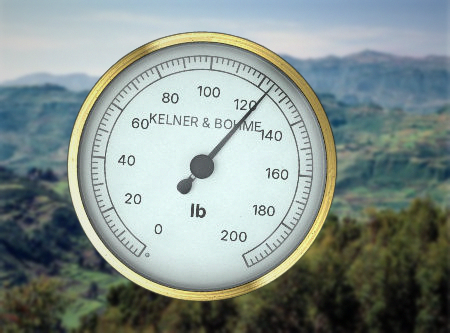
124 lb
